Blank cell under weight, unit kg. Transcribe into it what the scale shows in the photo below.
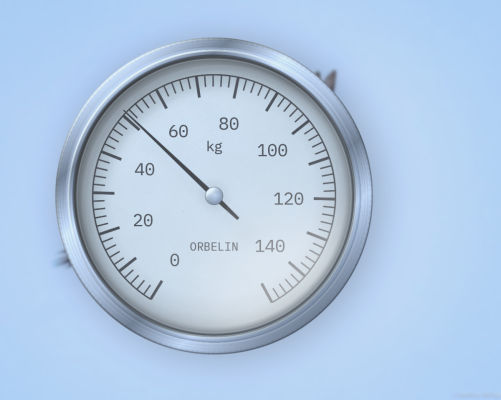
51 kg
